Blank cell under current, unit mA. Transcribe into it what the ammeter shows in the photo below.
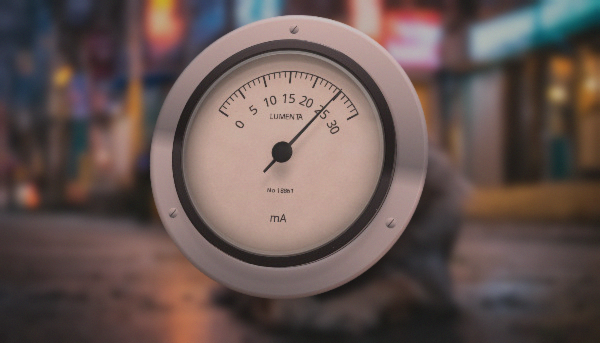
25 mA
